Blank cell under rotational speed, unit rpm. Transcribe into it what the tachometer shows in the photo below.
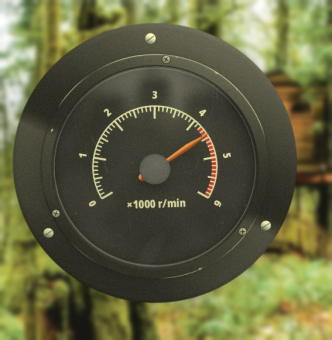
4400 rpm
